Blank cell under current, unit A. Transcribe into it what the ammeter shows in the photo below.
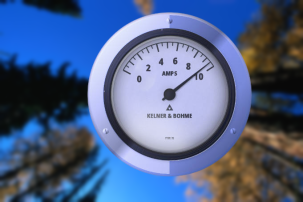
9.5 A
